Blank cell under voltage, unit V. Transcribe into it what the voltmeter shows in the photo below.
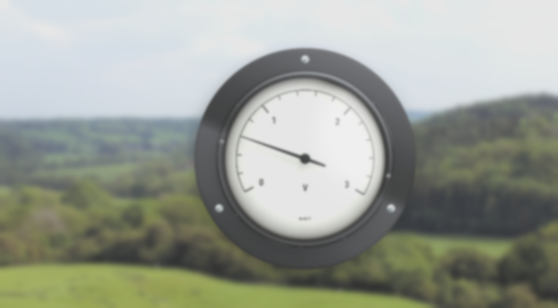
0.6 V
